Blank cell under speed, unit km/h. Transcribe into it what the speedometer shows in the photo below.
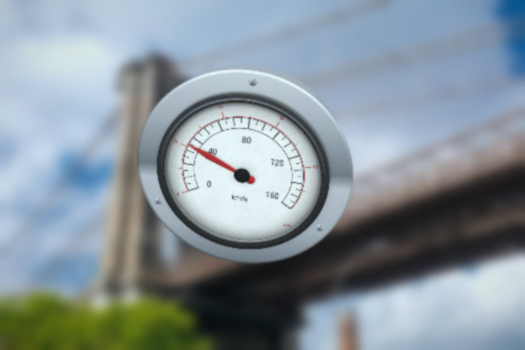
35 km/h
